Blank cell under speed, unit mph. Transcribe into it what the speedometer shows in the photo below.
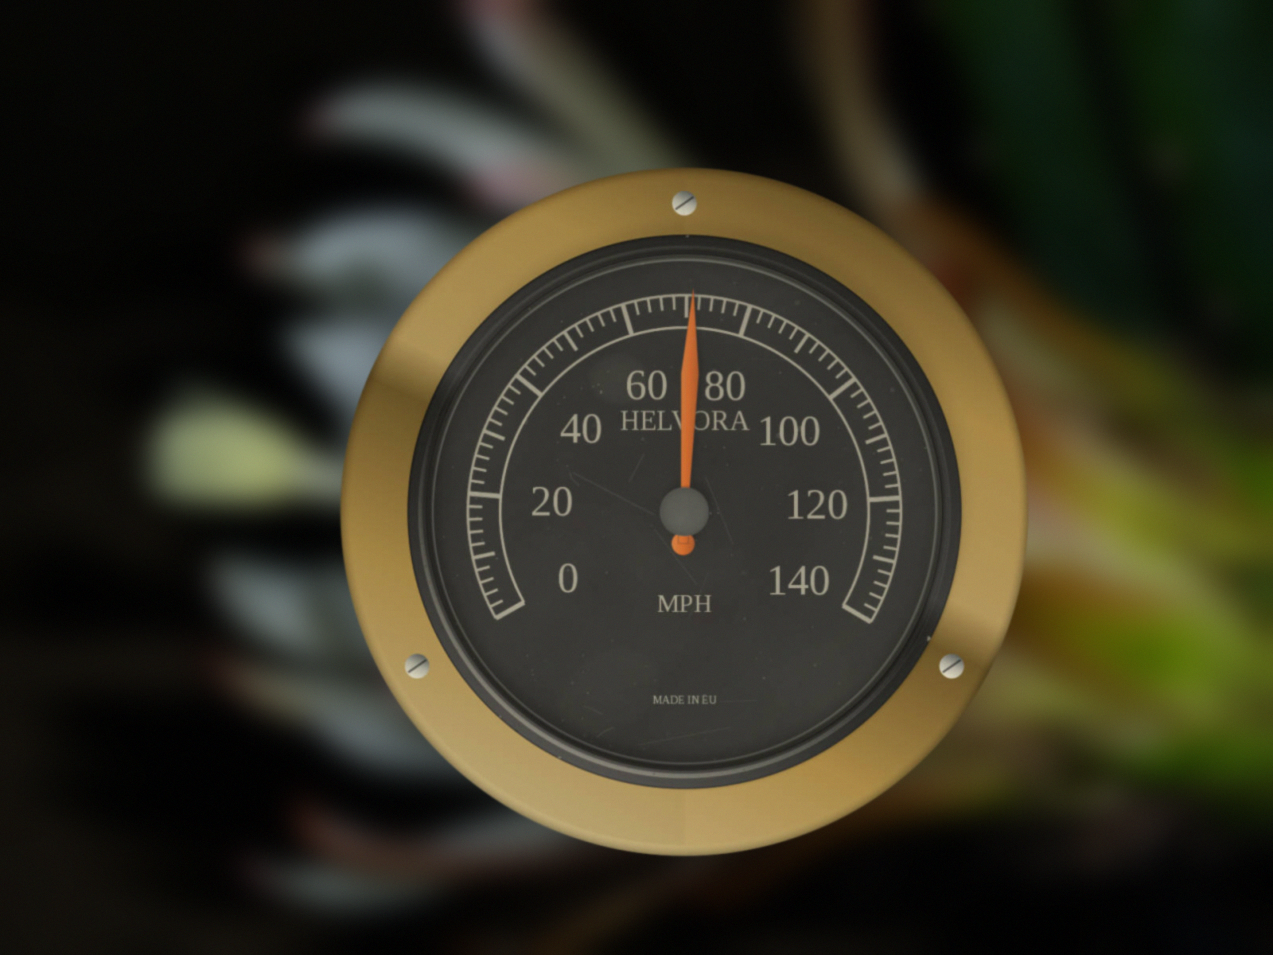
71 mph
